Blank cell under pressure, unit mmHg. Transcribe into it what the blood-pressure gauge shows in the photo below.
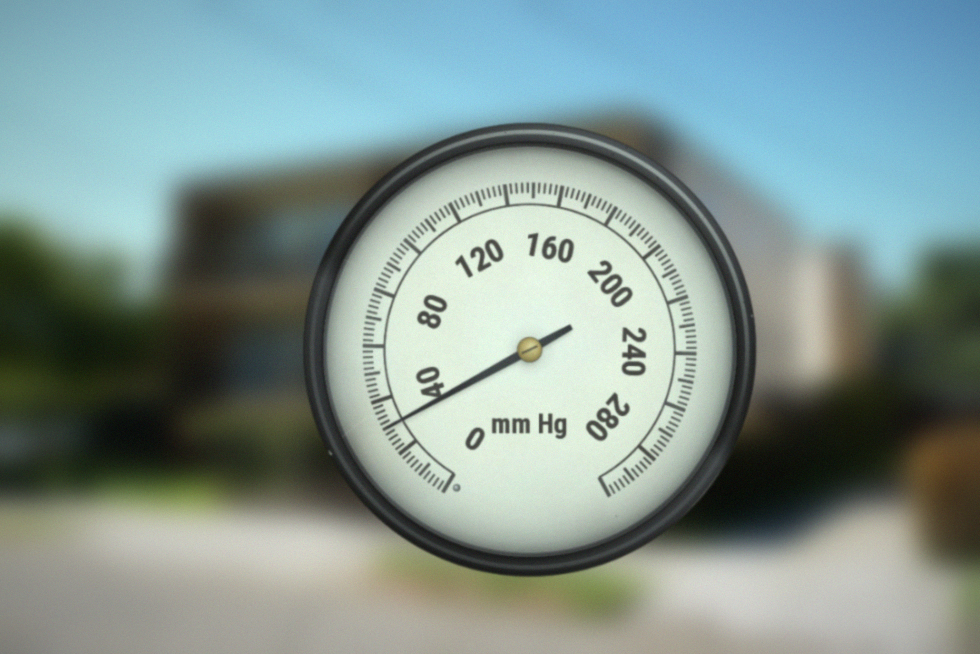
30 mmHg
